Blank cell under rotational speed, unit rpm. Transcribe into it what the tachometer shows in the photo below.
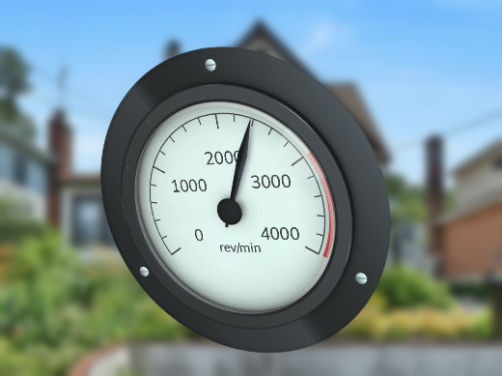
2400 rpm
